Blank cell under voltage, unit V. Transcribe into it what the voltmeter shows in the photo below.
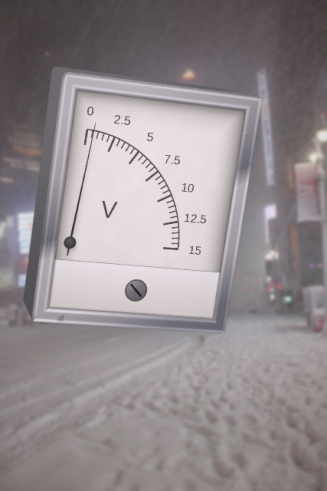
0.5 V
